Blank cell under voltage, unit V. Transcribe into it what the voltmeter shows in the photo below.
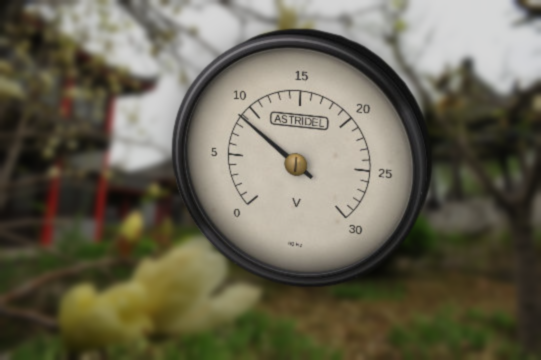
9 V
